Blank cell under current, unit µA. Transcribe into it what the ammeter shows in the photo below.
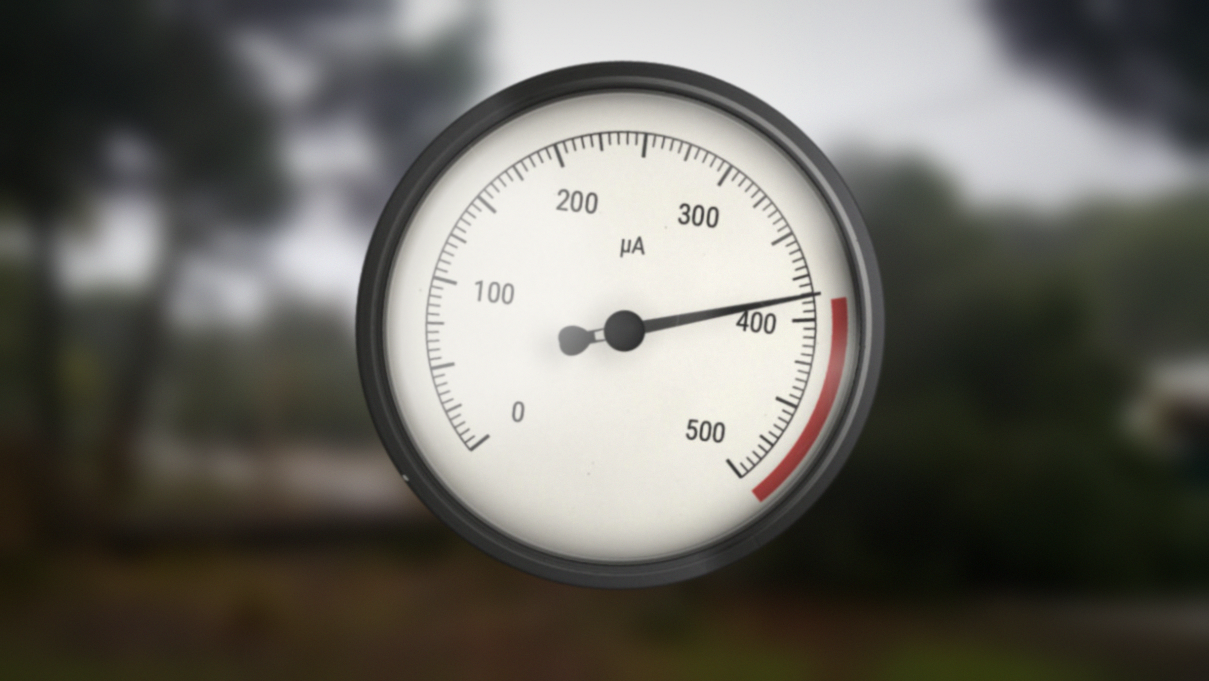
385 µA
